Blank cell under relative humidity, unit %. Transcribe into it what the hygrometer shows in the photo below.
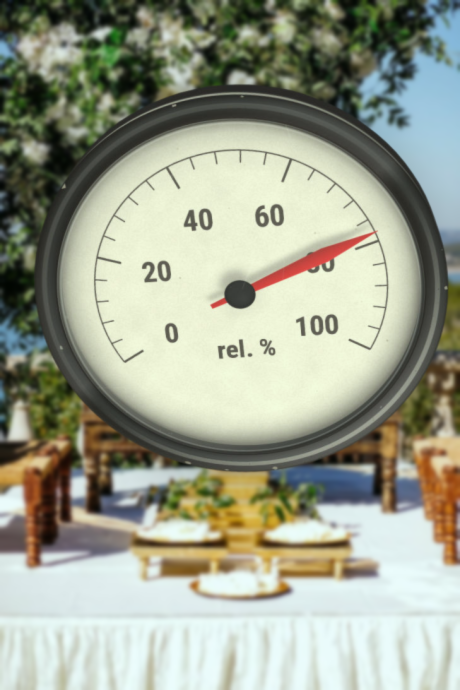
78 %
